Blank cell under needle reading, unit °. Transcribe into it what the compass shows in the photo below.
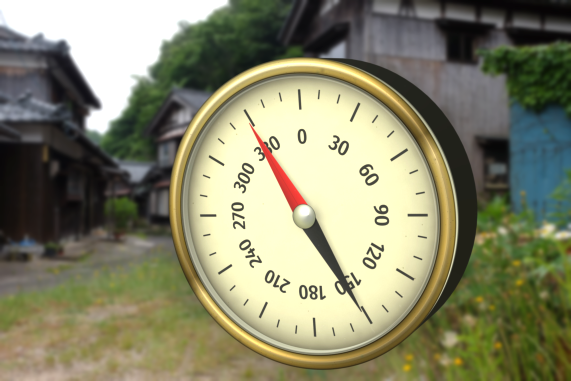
330 °
